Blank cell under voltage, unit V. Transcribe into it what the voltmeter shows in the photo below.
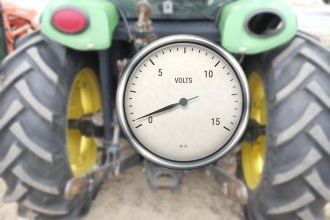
0.5 V
